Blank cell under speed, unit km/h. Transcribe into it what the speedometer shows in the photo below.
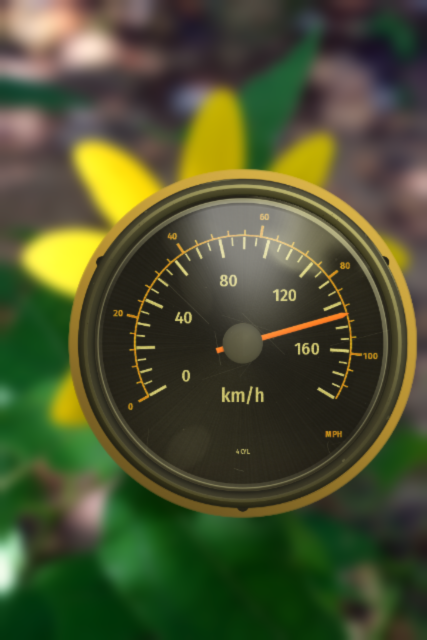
145 km/h
